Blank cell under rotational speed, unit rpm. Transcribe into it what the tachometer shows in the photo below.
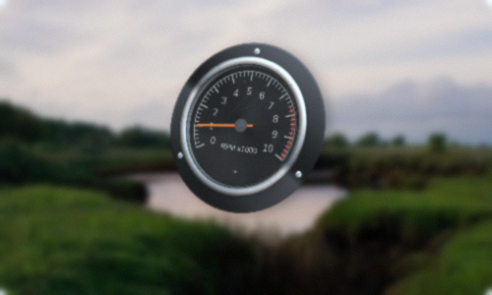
1000 rpm
